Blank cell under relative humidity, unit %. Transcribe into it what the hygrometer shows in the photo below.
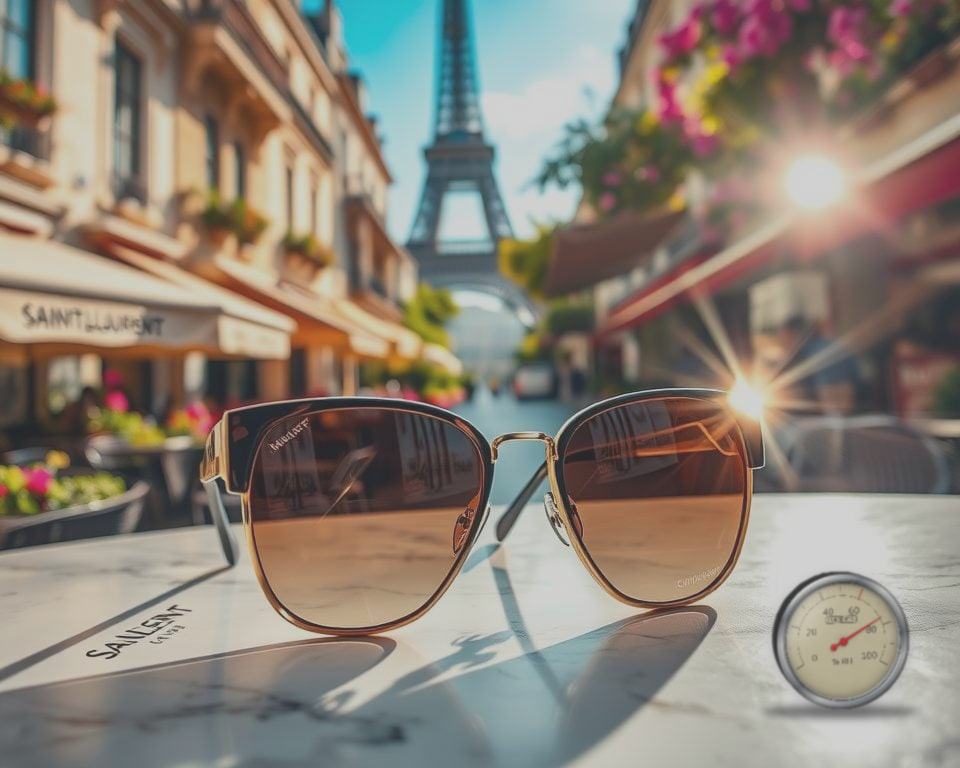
75 %
